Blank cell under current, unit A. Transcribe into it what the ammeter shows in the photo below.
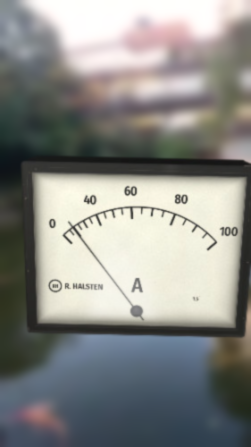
20 A
